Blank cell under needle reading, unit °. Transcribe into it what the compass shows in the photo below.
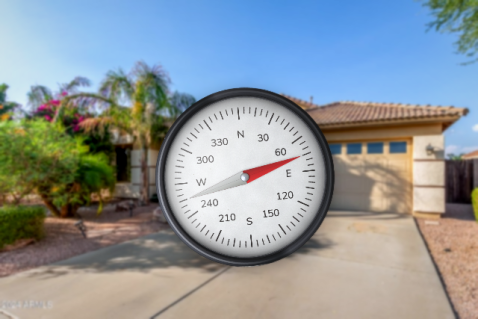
75 °
